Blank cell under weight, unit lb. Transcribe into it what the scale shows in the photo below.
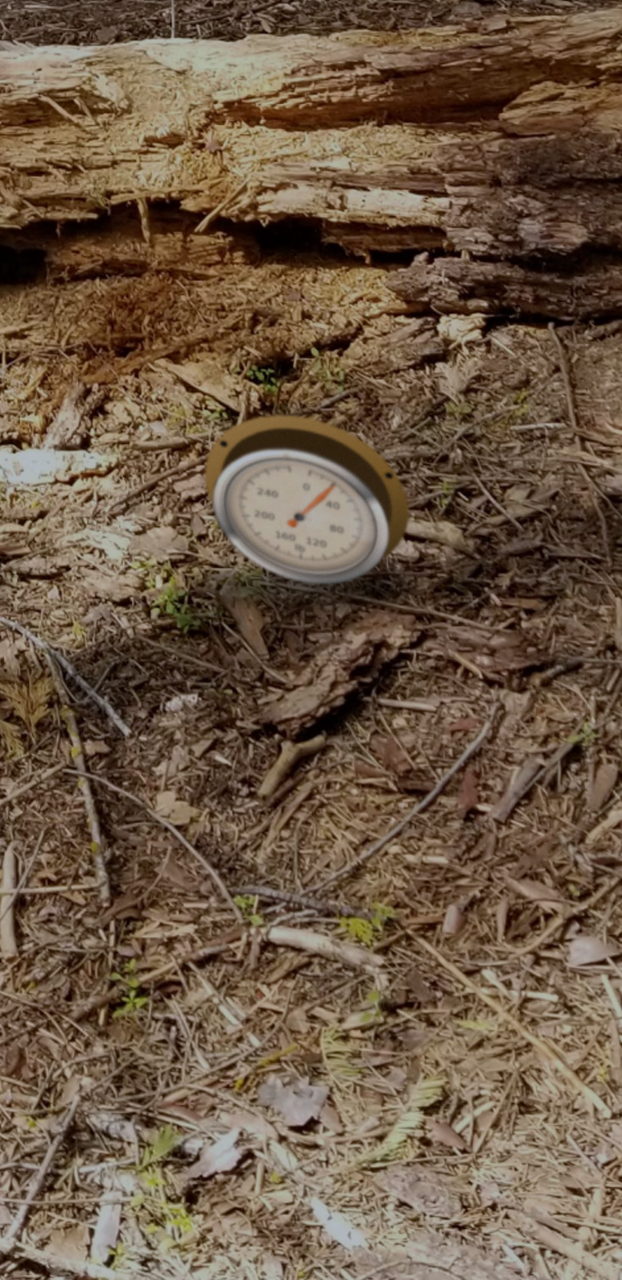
20 lb
